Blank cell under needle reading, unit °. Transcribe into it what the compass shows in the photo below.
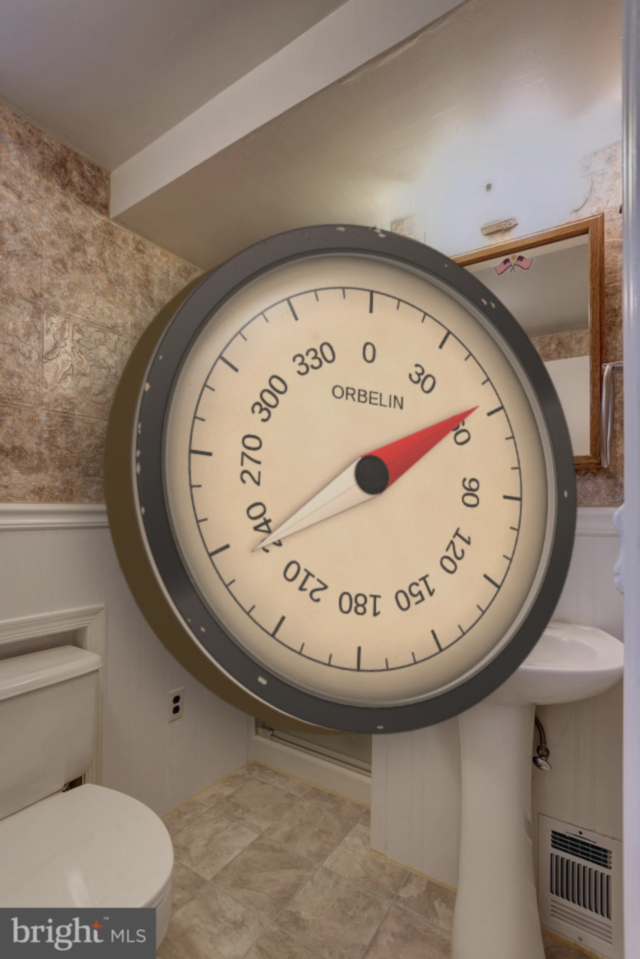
55 °
